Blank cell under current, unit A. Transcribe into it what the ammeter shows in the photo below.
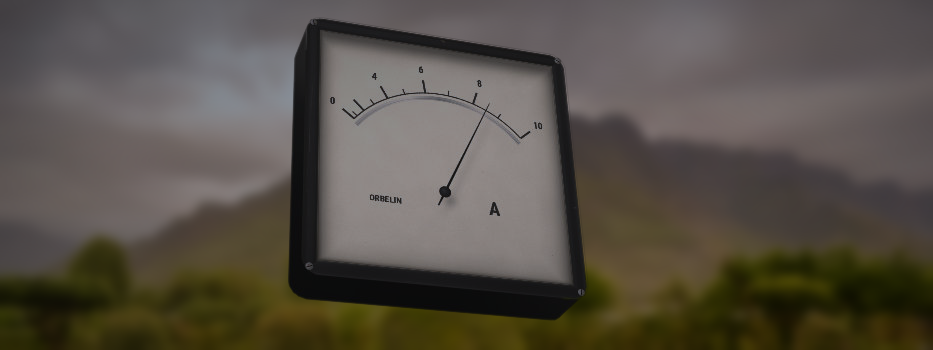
8.5 A
